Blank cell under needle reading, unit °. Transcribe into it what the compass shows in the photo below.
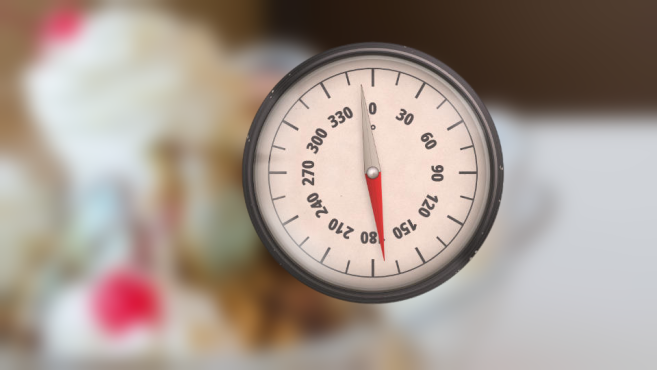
172.5 °
